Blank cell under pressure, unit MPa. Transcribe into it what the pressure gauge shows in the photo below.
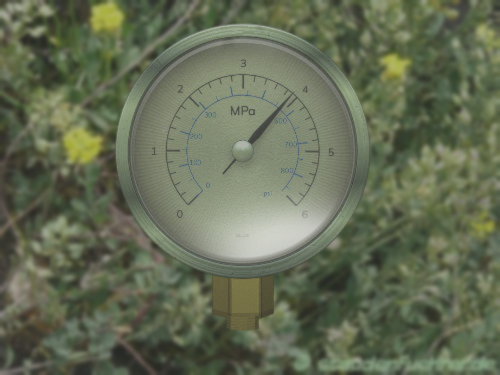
3.9 MPa
